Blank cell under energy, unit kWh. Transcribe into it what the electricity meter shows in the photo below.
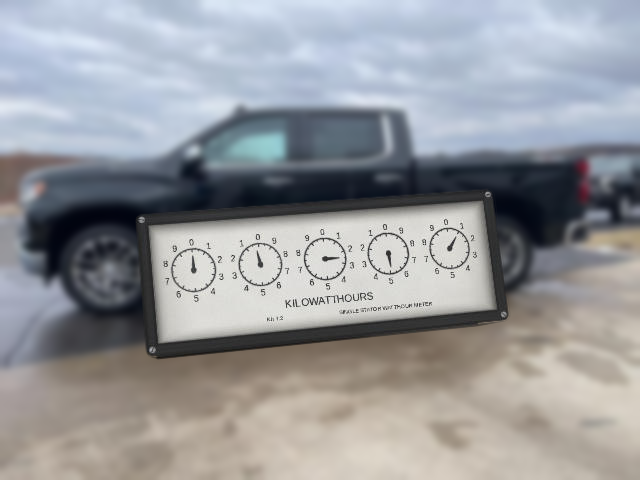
251 kWh
